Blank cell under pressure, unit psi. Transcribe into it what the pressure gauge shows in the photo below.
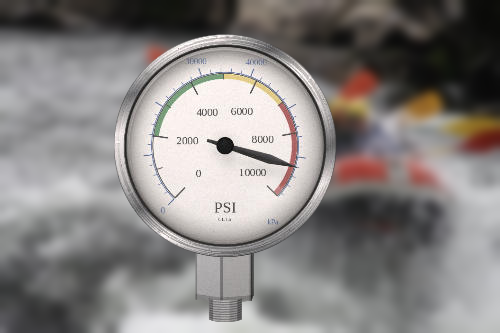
9000 psi
